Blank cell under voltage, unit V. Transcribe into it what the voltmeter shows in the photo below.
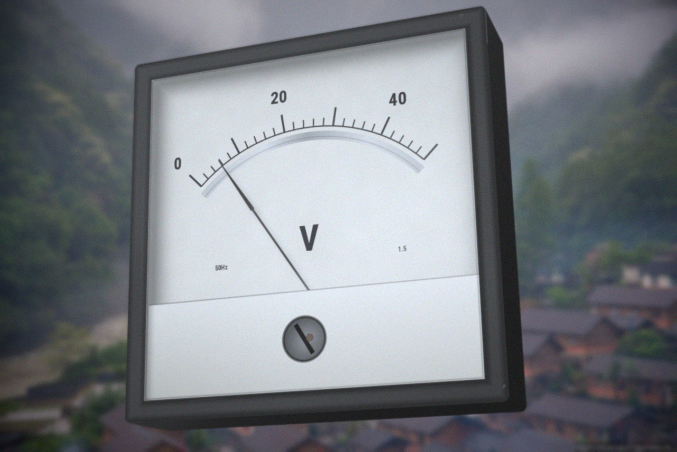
6 V
